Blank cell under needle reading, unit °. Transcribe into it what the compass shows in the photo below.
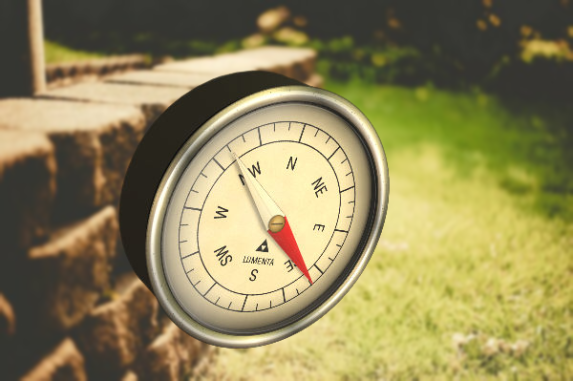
130 °
